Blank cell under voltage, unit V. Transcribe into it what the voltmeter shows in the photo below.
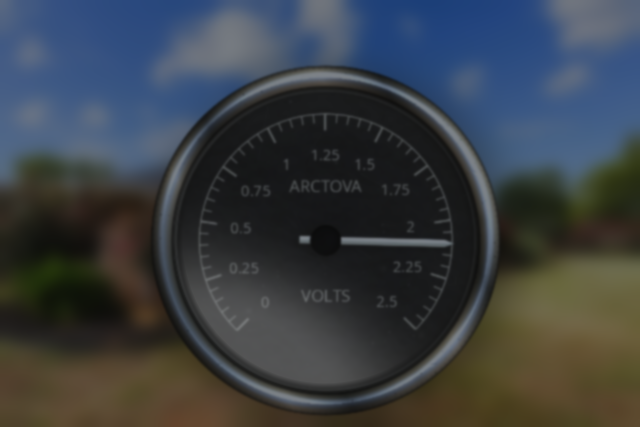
2.1 V
